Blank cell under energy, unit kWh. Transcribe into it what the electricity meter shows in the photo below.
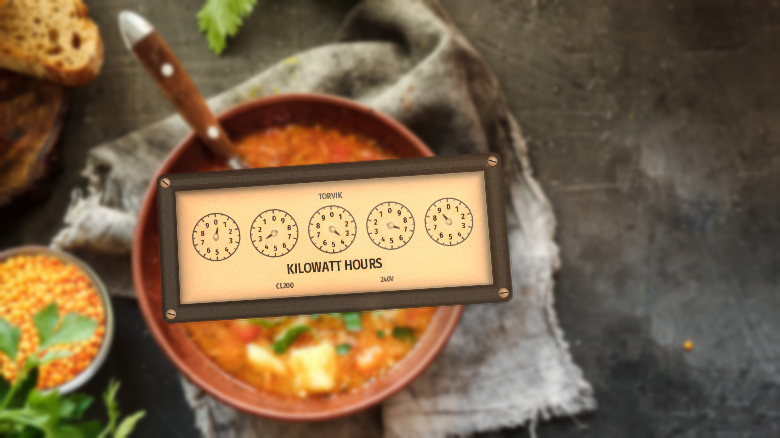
3369 kWh
